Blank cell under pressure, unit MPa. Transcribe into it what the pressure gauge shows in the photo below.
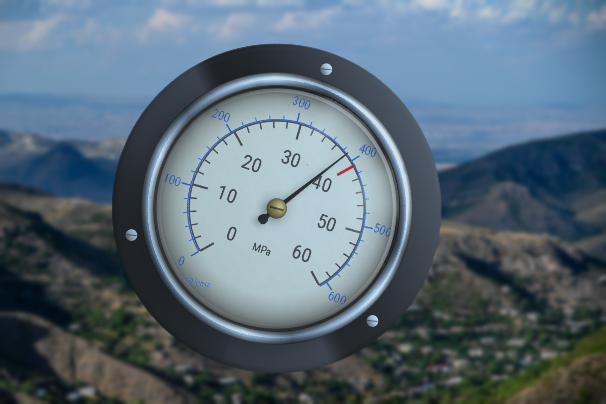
38 MPa
